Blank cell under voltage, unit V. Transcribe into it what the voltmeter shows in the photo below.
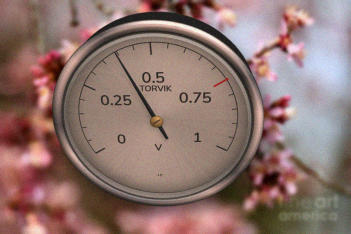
0.4 V
